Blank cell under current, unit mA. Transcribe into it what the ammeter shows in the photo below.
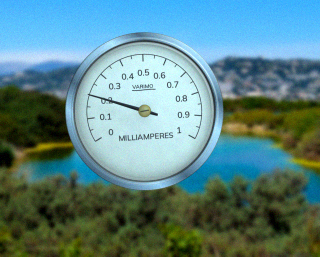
0.2 mA
